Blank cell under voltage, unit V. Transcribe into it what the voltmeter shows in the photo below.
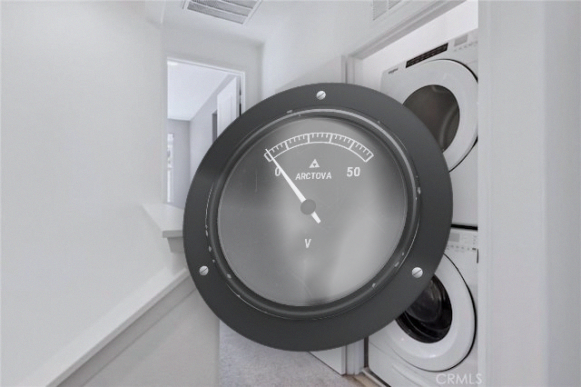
2 V
